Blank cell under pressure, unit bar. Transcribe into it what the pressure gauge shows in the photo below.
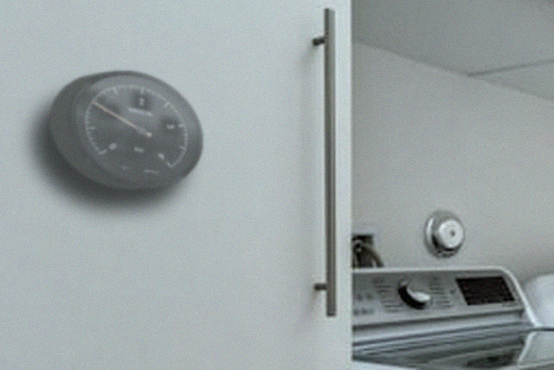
1 bar
